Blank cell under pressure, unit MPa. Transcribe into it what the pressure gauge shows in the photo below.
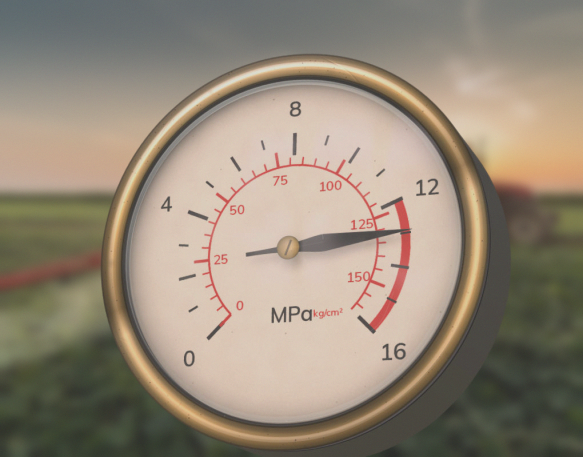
13 MPa
